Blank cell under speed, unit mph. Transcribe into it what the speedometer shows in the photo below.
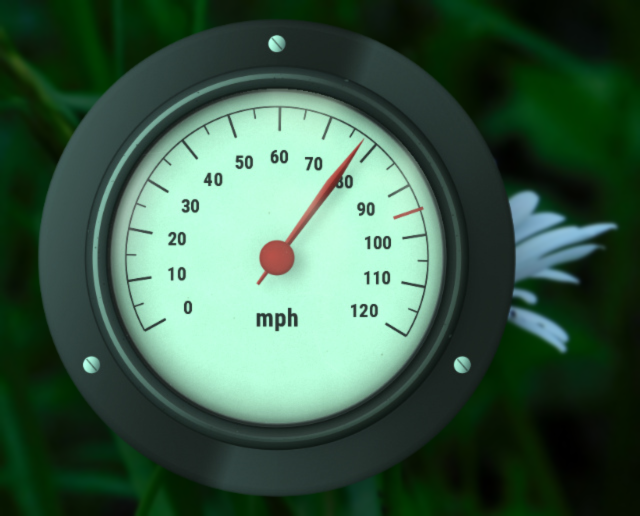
77.5 mph
